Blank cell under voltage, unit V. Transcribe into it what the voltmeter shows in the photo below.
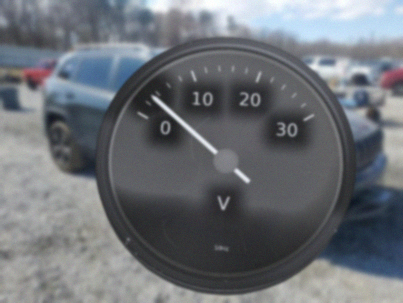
3 V
